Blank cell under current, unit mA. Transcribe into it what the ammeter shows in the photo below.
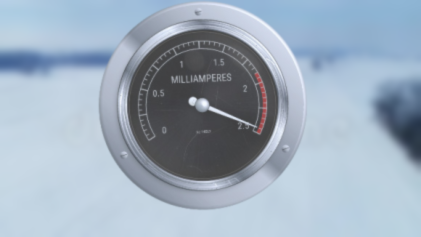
2.45 mA
